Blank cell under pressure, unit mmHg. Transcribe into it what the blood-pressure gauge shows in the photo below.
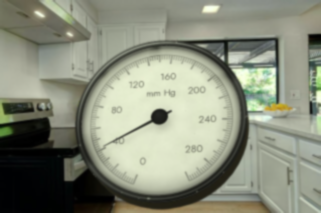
40 mmHg
